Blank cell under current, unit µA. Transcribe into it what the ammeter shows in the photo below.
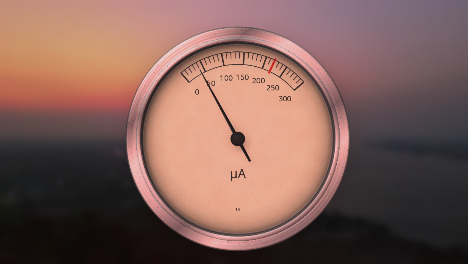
40 µA
